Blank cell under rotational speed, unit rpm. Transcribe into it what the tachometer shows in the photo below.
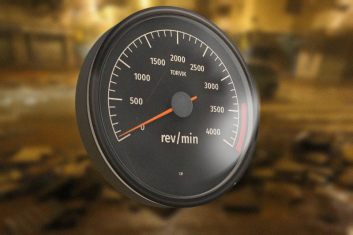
50 rpm
